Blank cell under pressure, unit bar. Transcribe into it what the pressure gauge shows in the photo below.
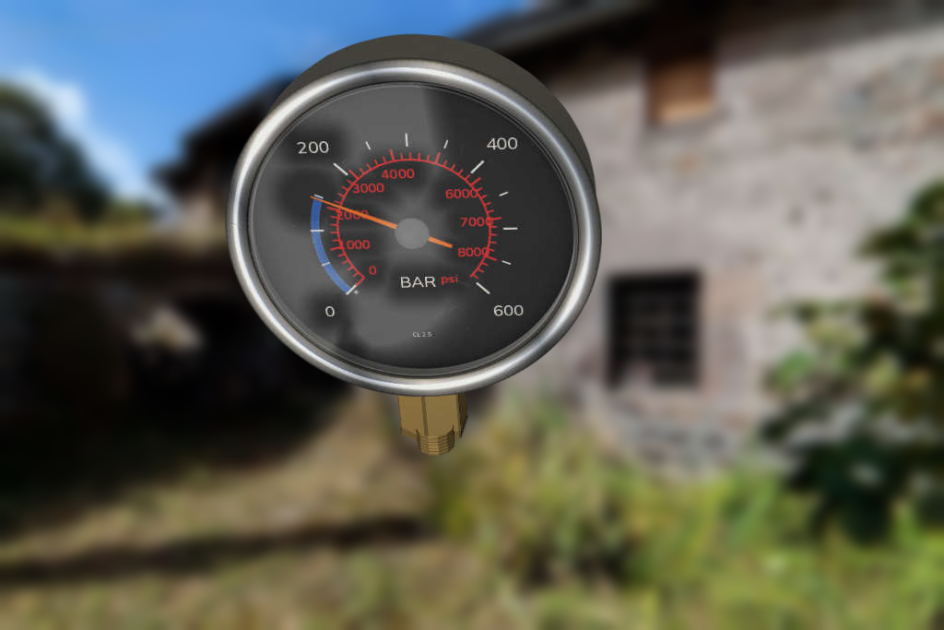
150 bar
